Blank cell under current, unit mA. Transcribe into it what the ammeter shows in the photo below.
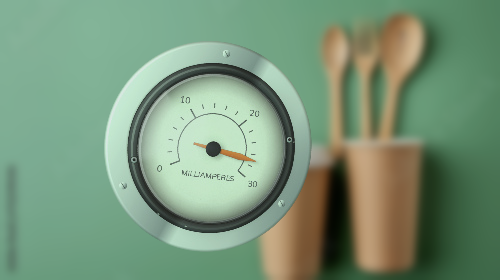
27 mA
